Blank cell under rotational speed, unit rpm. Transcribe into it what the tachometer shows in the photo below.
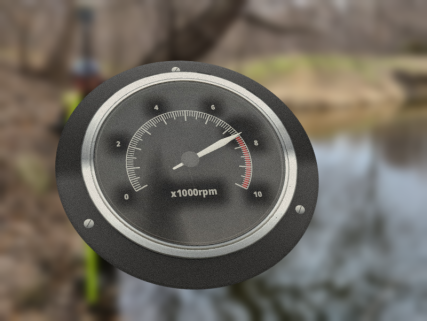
7500 rpm
